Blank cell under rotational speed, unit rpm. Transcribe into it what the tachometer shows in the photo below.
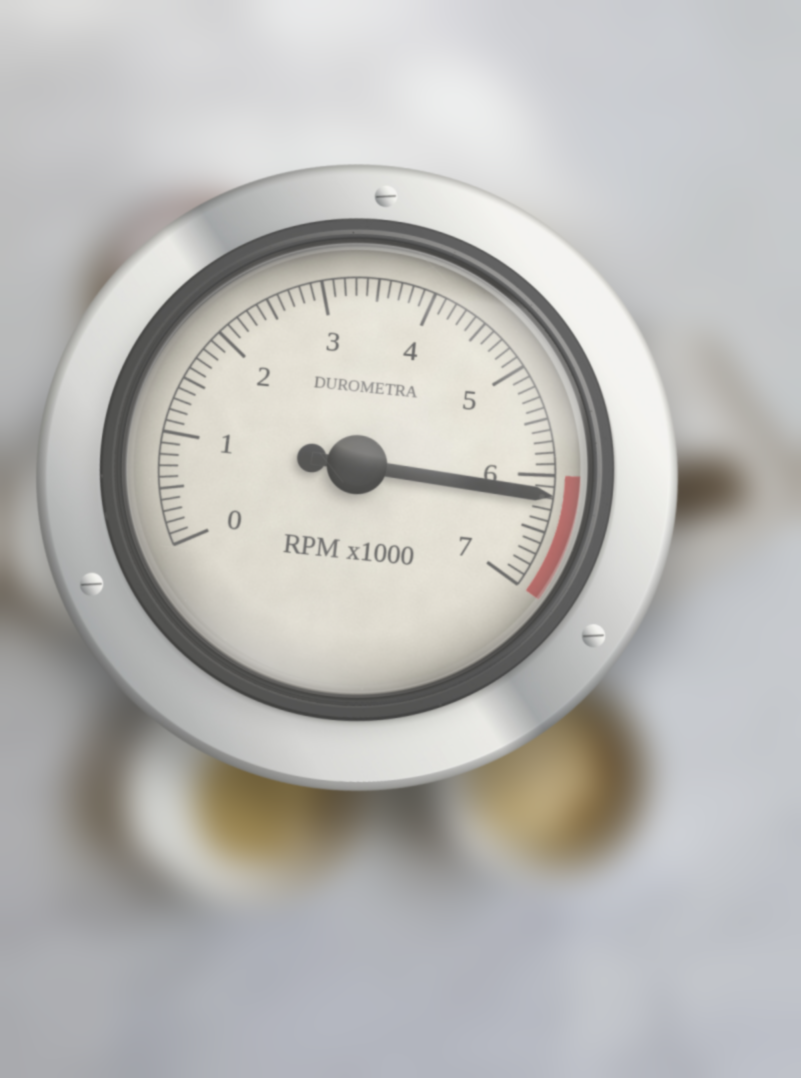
6200 rpm
